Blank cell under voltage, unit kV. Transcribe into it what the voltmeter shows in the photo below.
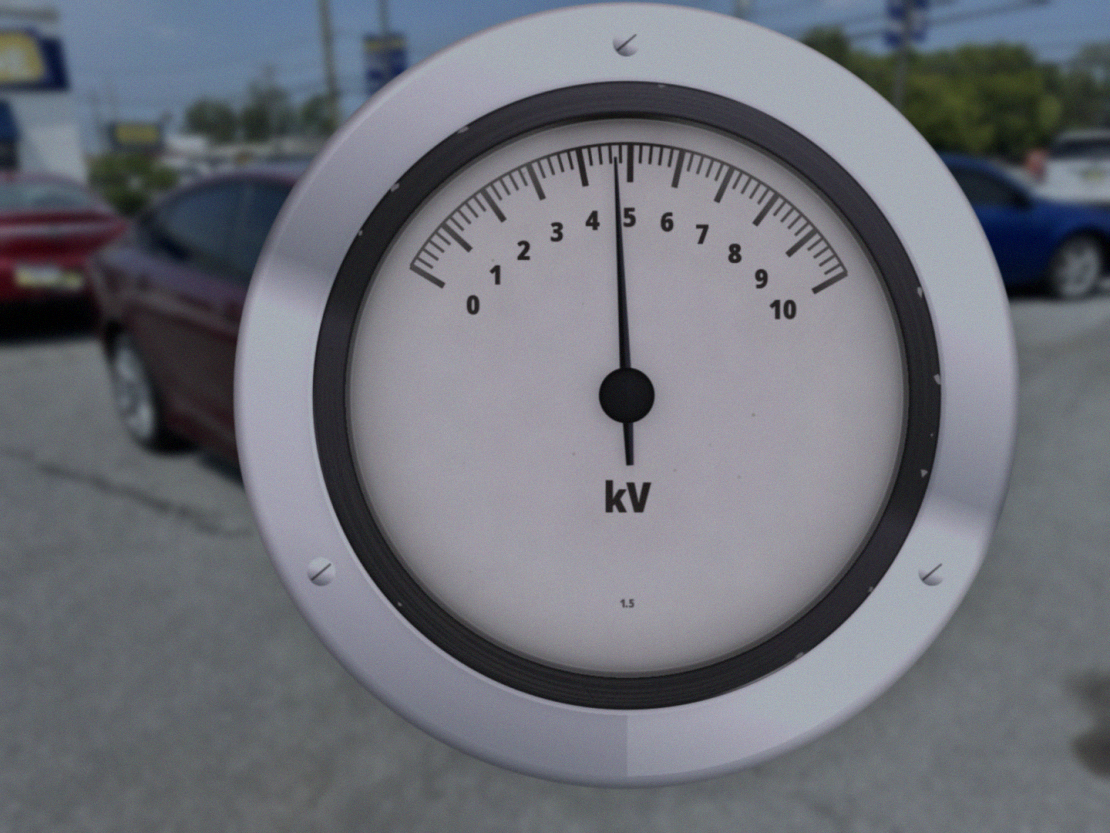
4.7 kV
